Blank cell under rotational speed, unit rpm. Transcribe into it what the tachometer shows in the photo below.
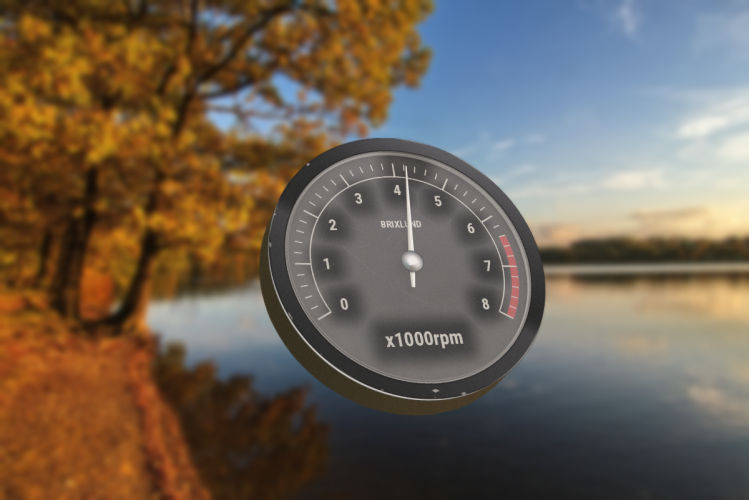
4200 rpm
